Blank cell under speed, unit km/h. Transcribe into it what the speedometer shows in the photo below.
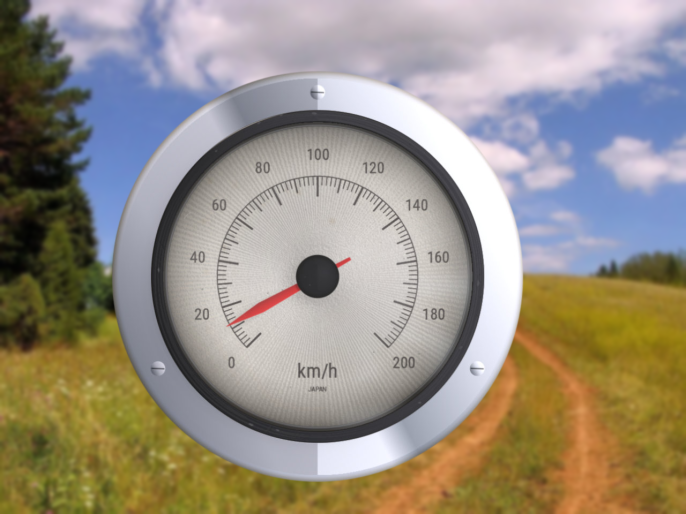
12 km/h
